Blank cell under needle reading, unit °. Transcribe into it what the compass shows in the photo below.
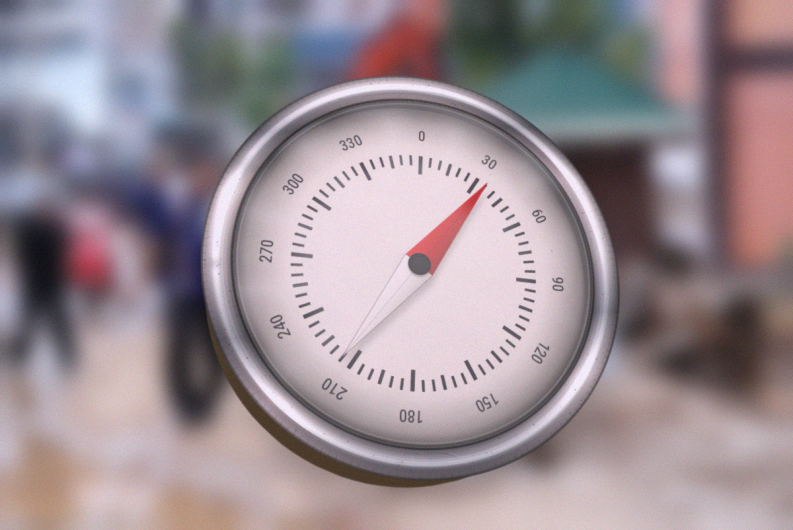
35 °
